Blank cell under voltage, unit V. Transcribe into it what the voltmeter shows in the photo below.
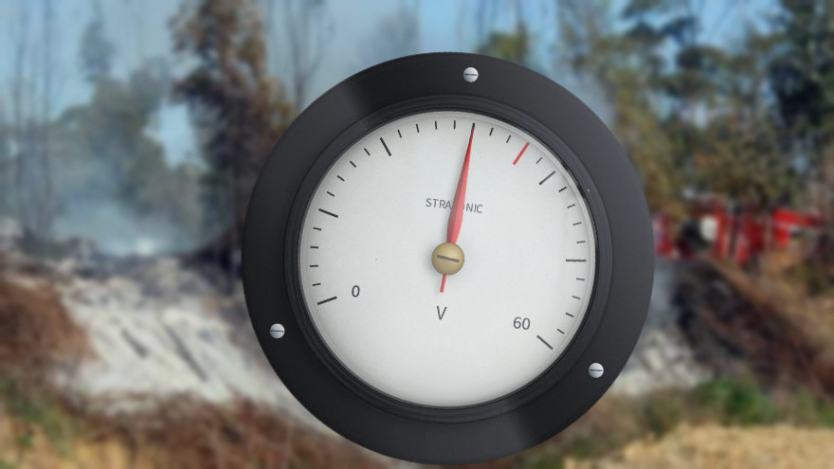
30 V
